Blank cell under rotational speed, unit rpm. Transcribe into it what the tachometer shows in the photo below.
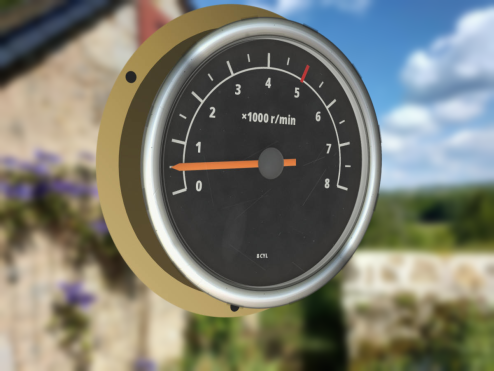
500 rpm
